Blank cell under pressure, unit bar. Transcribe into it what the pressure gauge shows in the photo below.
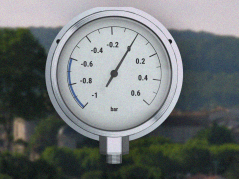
0 bar
